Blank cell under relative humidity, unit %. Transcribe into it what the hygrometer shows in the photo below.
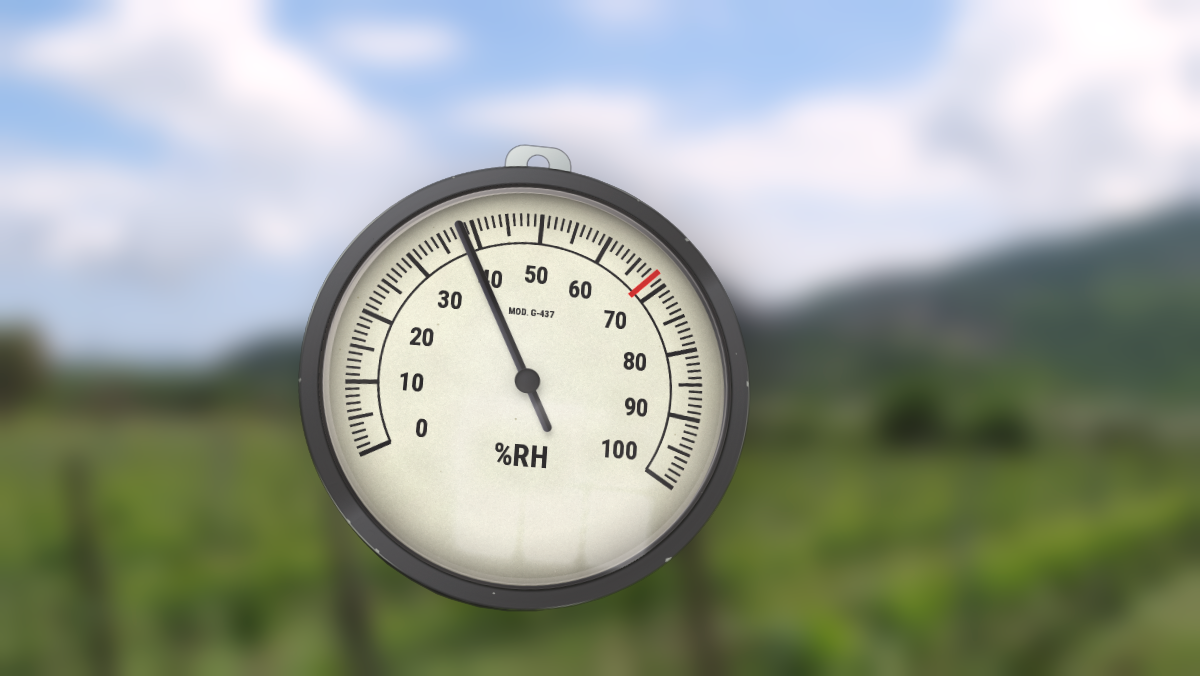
38 %
